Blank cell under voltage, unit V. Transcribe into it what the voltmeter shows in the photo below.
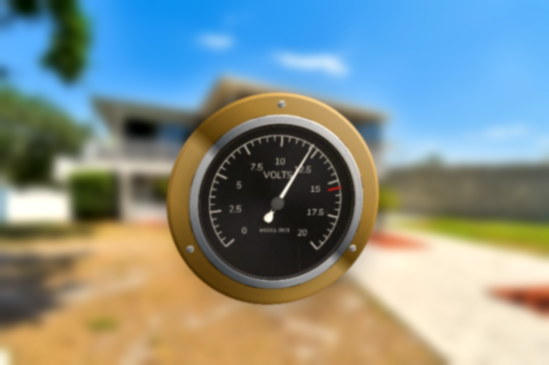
12 V
